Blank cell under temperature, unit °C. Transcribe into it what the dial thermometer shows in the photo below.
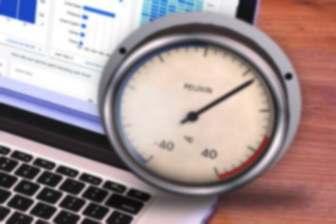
12 °C
